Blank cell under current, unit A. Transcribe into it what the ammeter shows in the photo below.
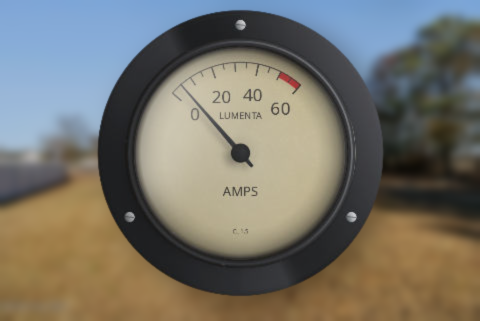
5 A
